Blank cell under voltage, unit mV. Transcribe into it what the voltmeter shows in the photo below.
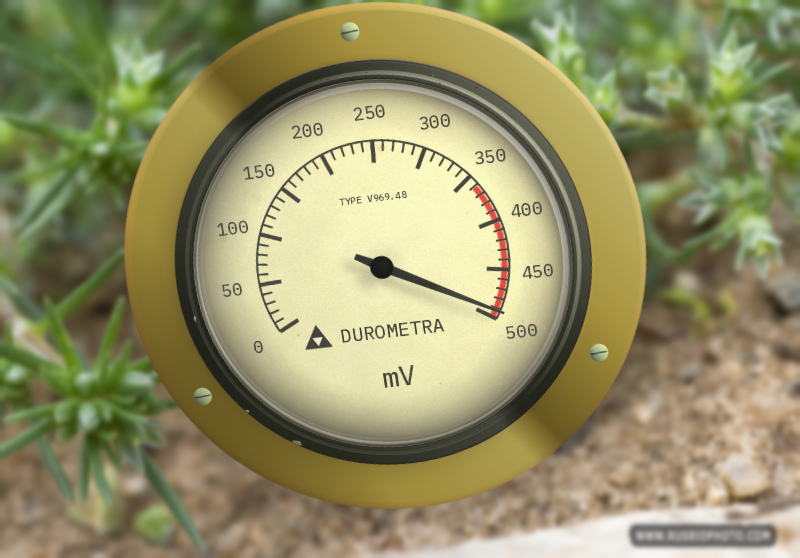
490 mV
